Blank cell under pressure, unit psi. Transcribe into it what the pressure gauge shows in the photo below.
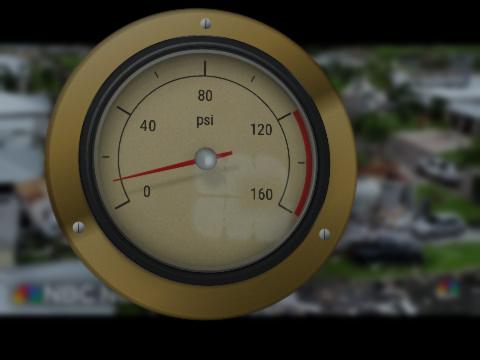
10 psi
